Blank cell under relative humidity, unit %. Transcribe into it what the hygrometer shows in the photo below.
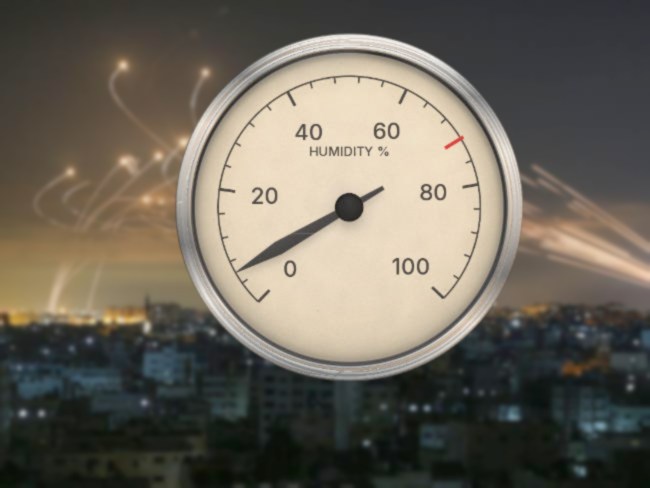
6 %
